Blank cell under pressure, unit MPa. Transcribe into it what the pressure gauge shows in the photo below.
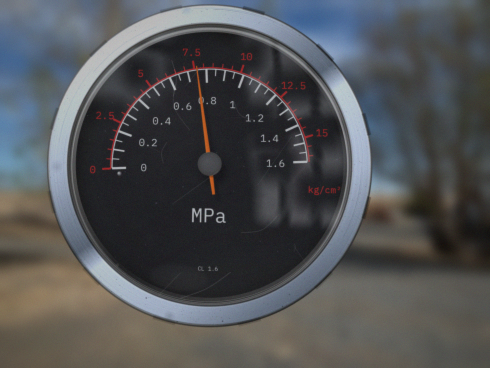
0.75 MPa
